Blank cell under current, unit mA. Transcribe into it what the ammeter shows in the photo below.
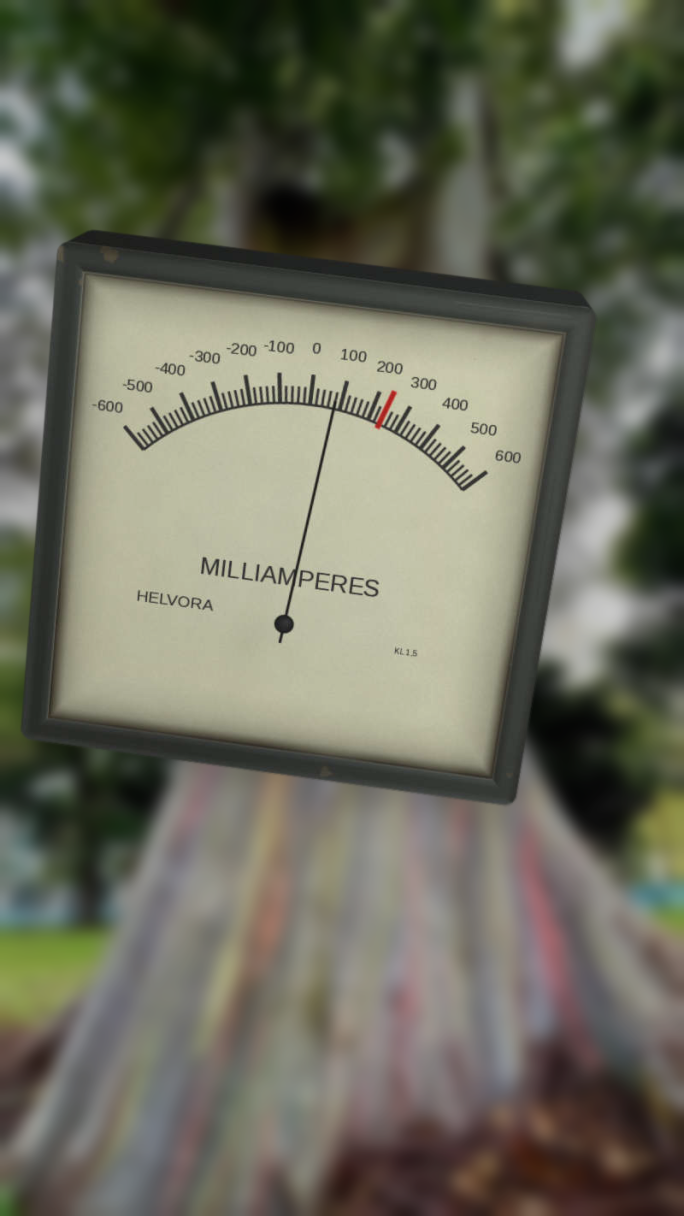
80 mA
